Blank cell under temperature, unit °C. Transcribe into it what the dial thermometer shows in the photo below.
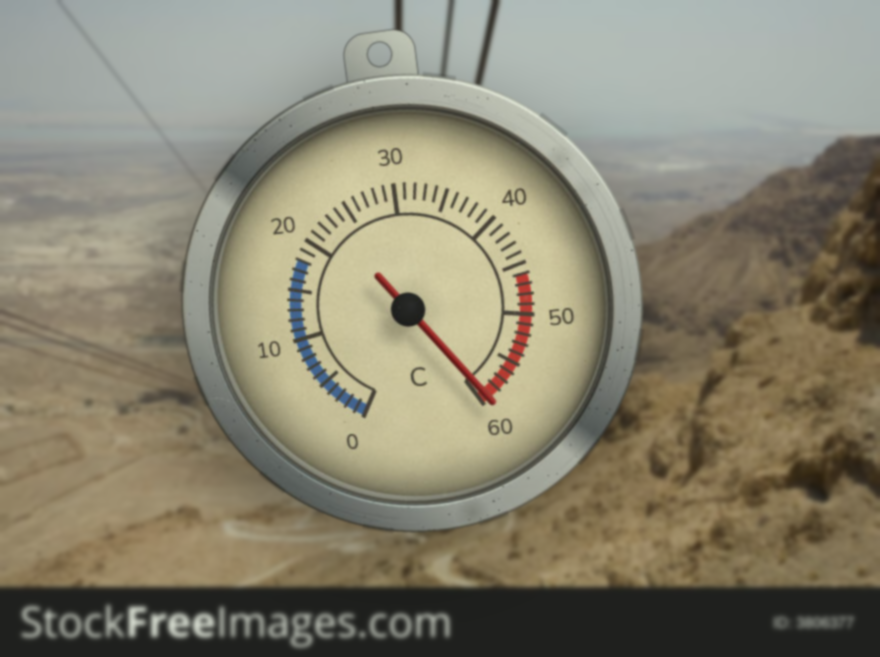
59 °C
